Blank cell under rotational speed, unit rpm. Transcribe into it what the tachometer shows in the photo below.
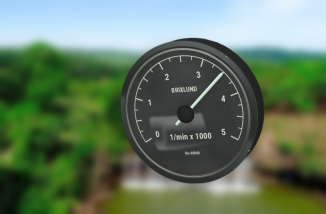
3500 rpm
